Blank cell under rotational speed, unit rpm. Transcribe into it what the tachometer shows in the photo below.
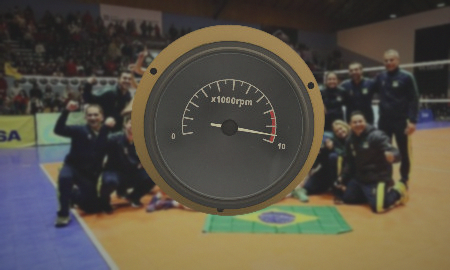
9500 rpm
